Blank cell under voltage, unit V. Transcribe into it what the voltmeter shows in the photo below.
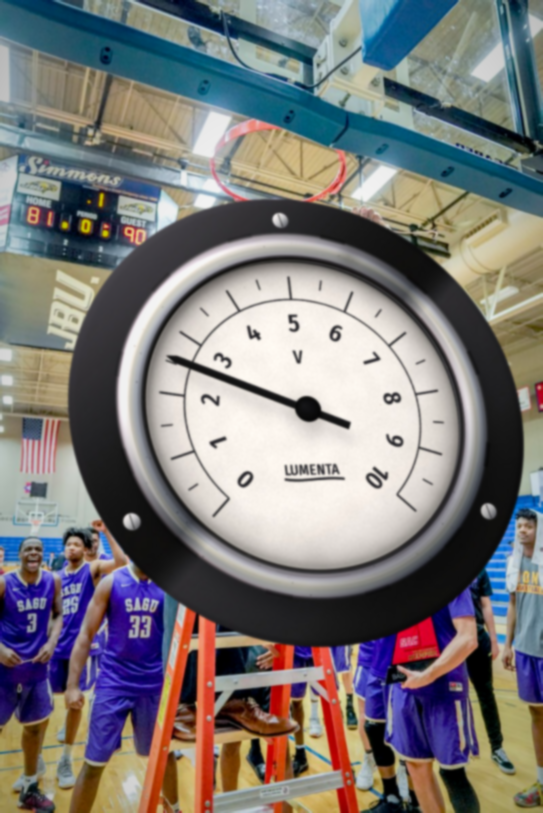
2.5 V
